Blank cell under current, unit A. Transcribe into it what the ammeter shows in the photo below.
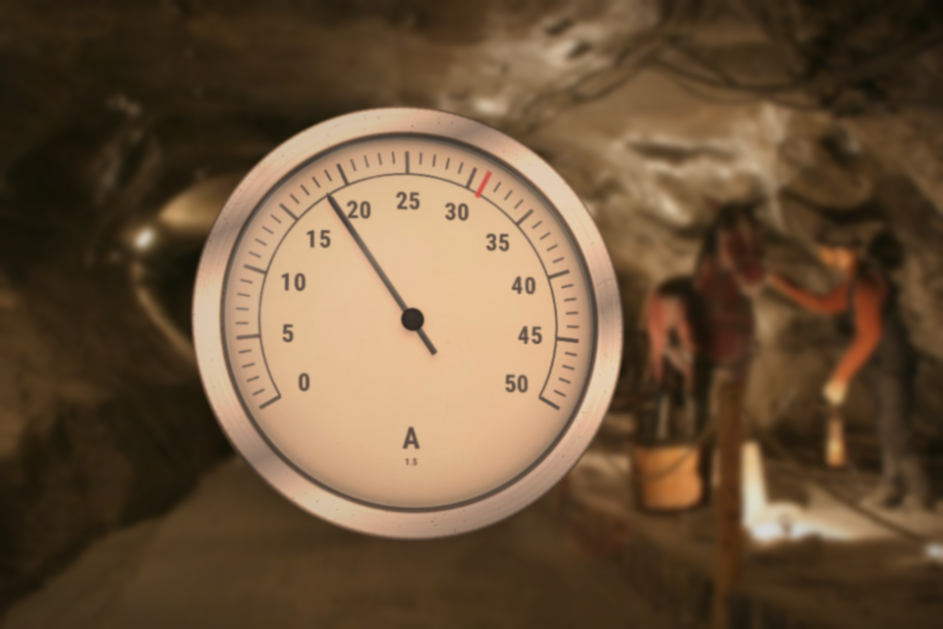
18 A
